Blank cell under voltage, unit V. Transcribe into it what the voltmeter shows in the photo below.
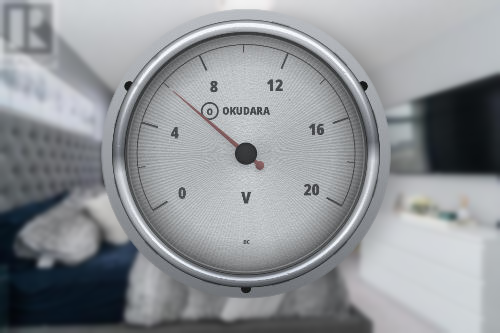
6 V
